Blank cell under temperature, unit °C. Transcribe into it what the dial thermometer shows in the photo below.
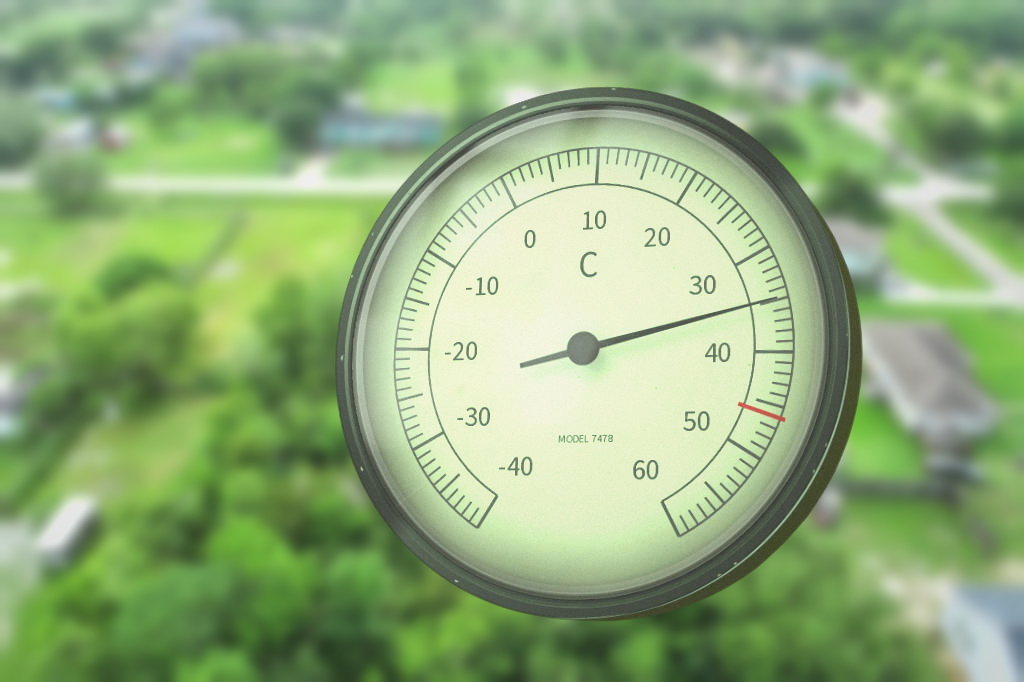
35 °C
